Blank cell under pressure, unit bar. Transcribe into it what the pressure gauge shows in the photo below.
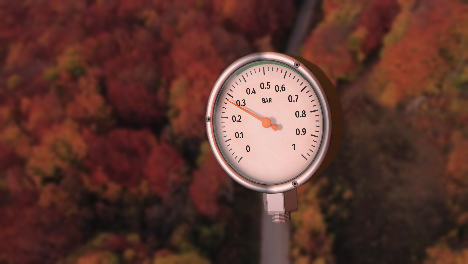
0.28 bar
